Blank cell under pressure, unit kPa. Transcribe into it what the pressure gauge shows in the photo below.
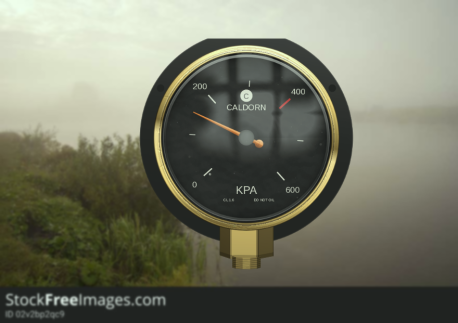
150 kPa
